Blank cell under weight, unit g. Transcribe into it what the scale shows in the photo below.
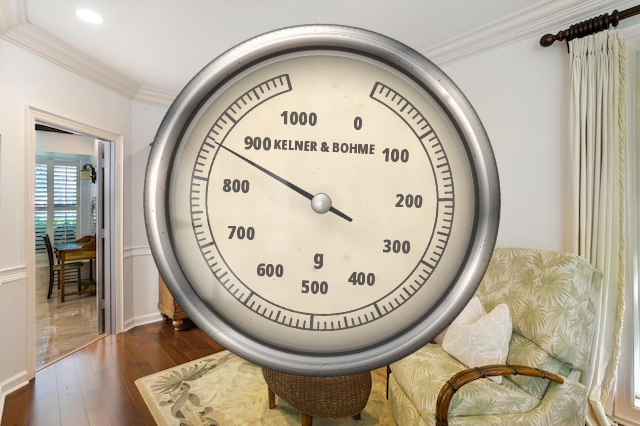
860 g
